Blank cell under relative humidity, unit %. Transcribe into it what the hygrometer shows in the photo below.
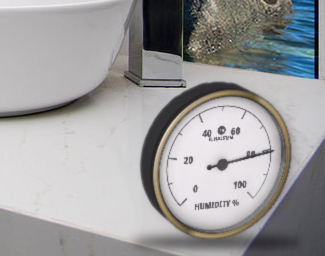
80 %
